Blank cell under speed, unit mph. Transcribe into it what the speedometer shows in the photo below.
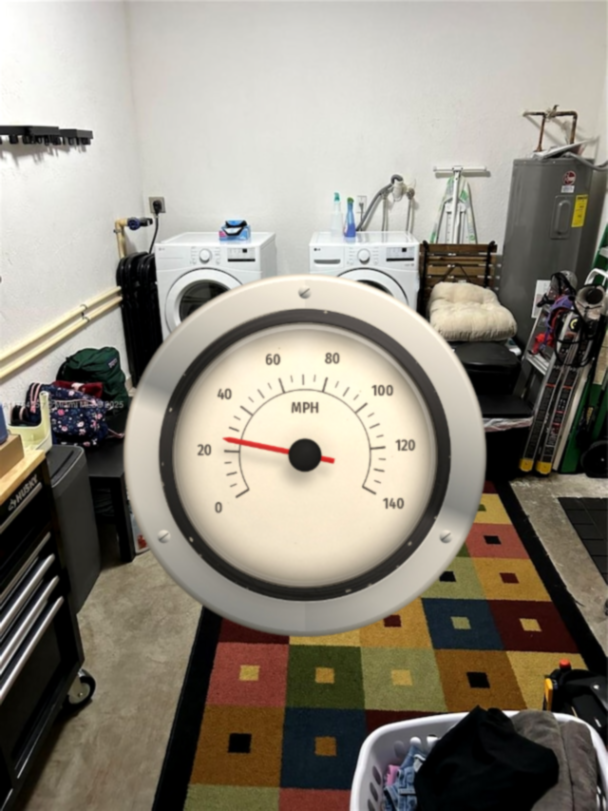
25 mph
